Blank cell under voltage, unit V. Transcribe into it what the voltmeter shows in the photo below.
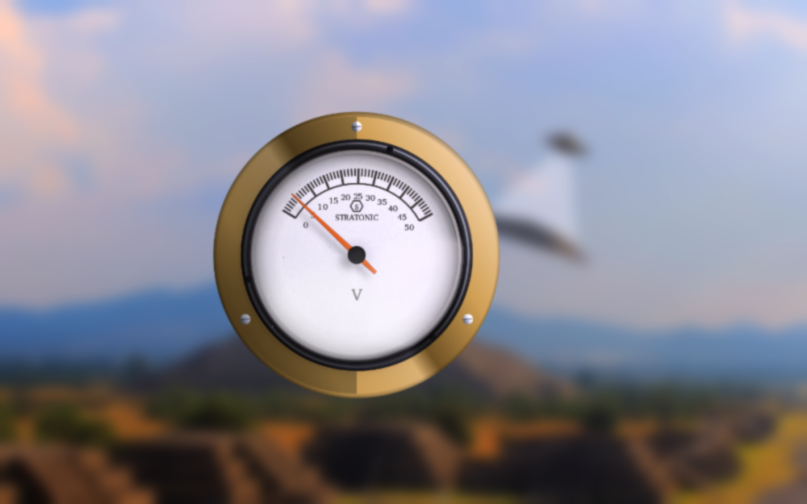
5 V
